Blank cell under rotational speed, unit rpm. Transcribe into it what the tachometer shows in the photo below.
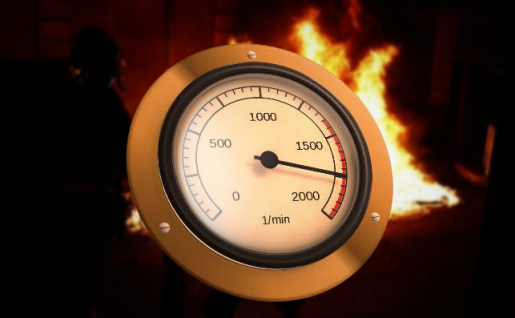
1750 rpm
